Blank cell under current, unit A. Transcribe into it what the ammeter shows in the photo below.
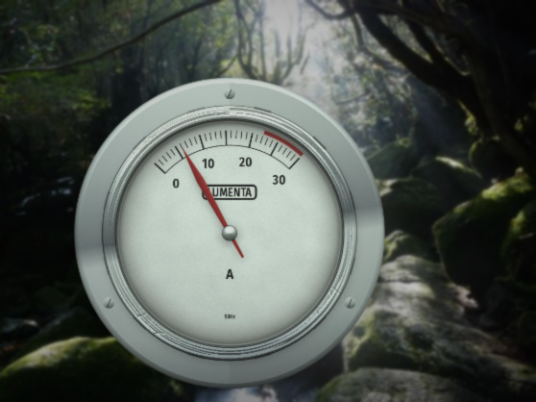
6 A
